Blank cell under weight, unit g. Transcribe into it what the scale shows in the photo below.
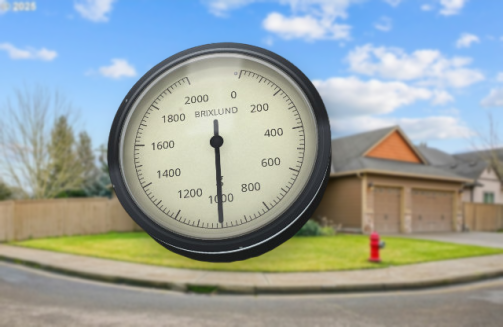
1000 g
